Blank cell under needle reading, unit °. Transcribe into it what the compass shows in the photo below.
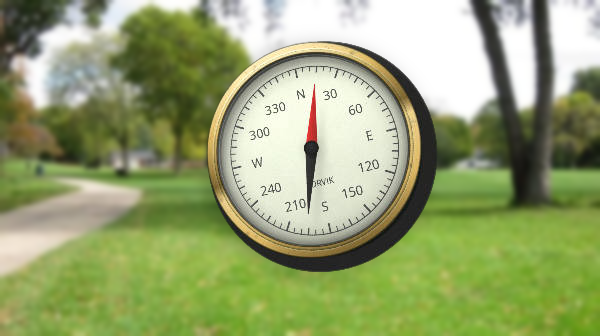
15 °
